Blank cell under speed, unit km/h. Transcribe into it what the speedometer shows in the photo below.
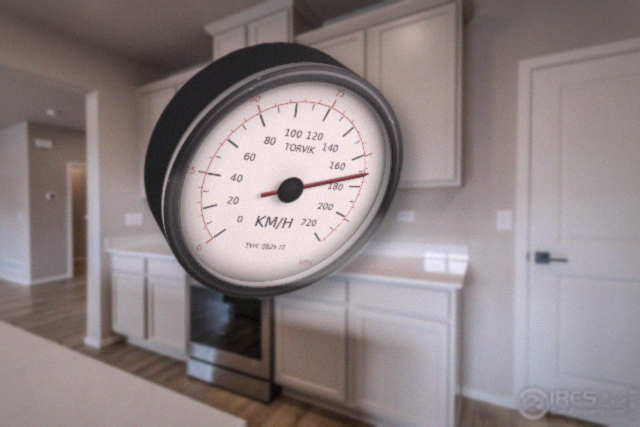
170 km/h
